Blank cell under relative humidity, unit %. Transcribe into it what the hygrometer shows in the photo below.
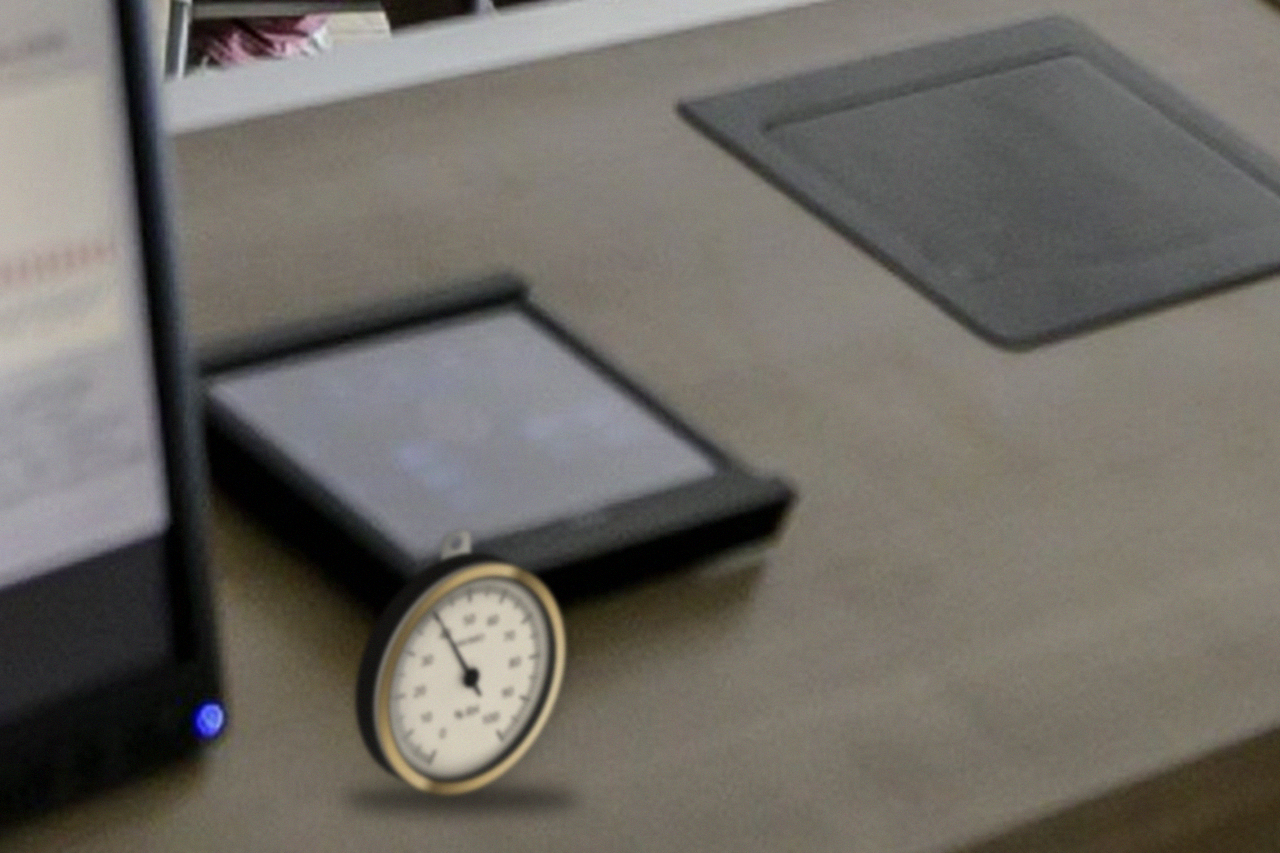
40 %
